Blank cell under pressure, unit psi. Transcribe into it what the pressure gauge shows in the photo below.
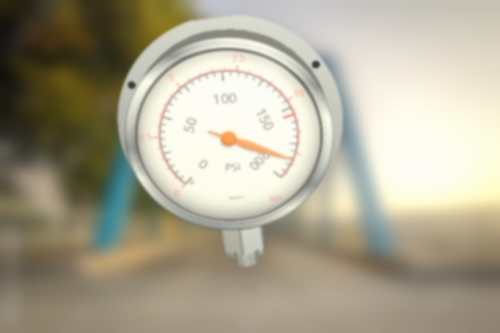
185 psi
